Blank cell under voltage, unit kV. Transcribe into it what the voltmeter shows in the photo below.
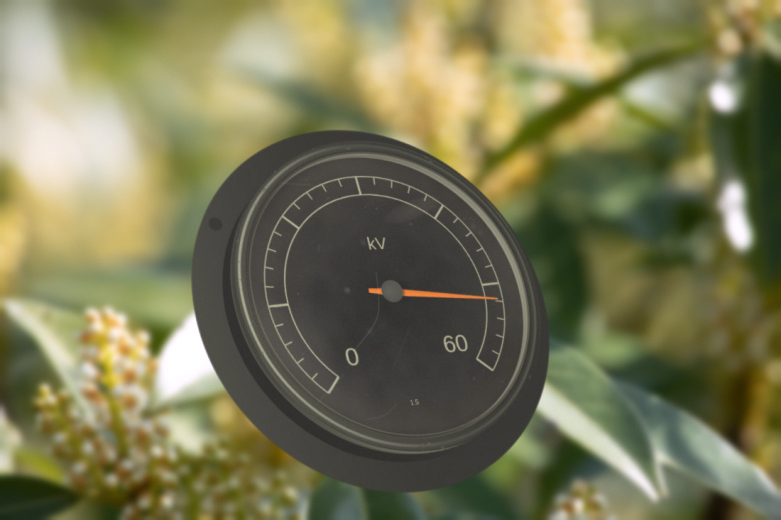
52 kV
